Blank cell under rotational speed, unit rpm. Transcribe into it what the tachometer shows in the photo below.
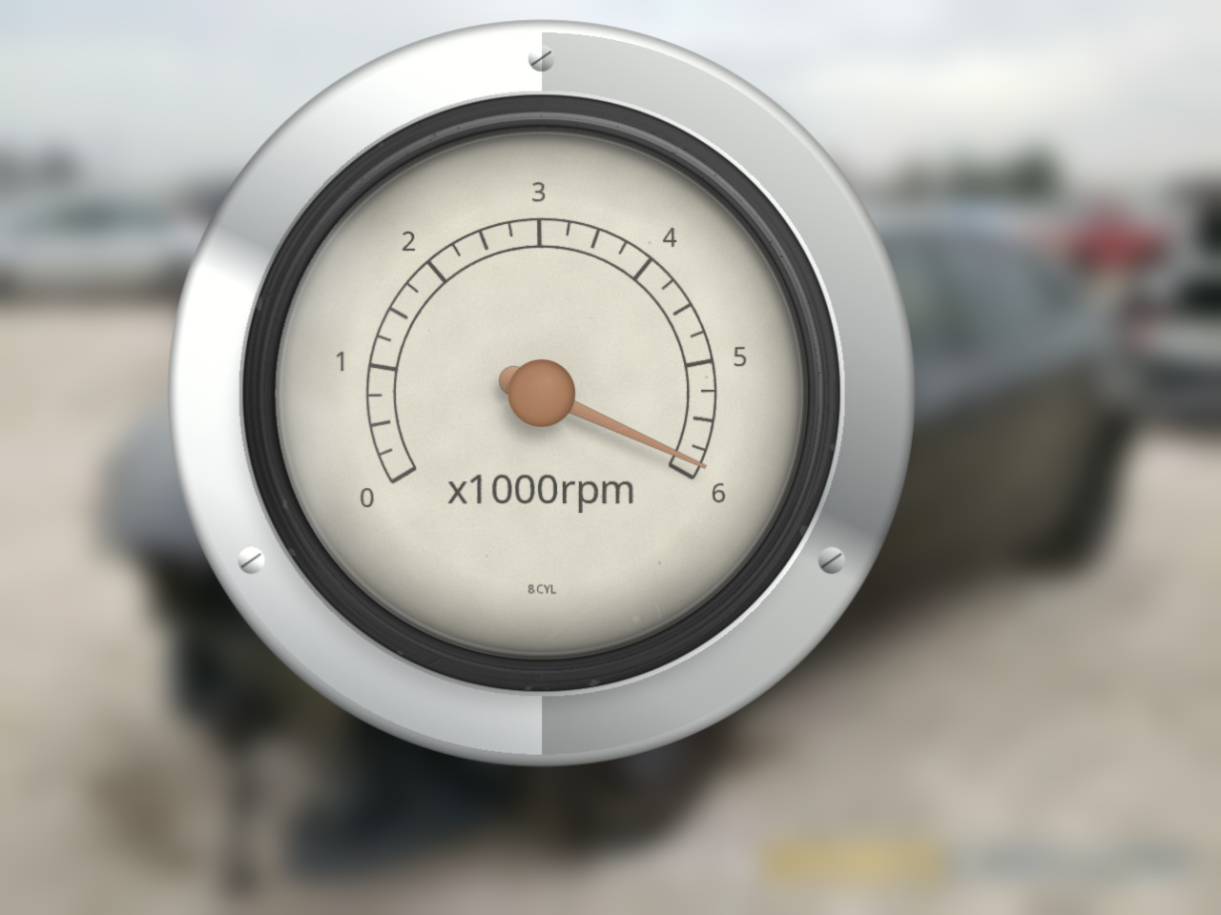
5875 rpm
